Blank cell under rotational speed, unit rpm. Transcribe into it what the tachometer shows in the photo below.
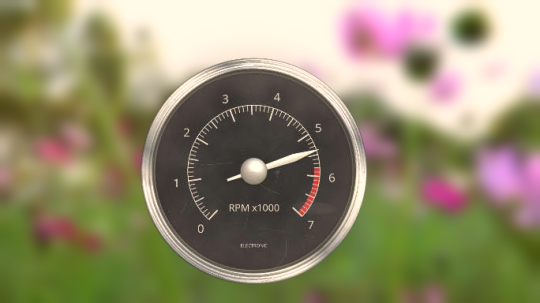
5400 rpm
